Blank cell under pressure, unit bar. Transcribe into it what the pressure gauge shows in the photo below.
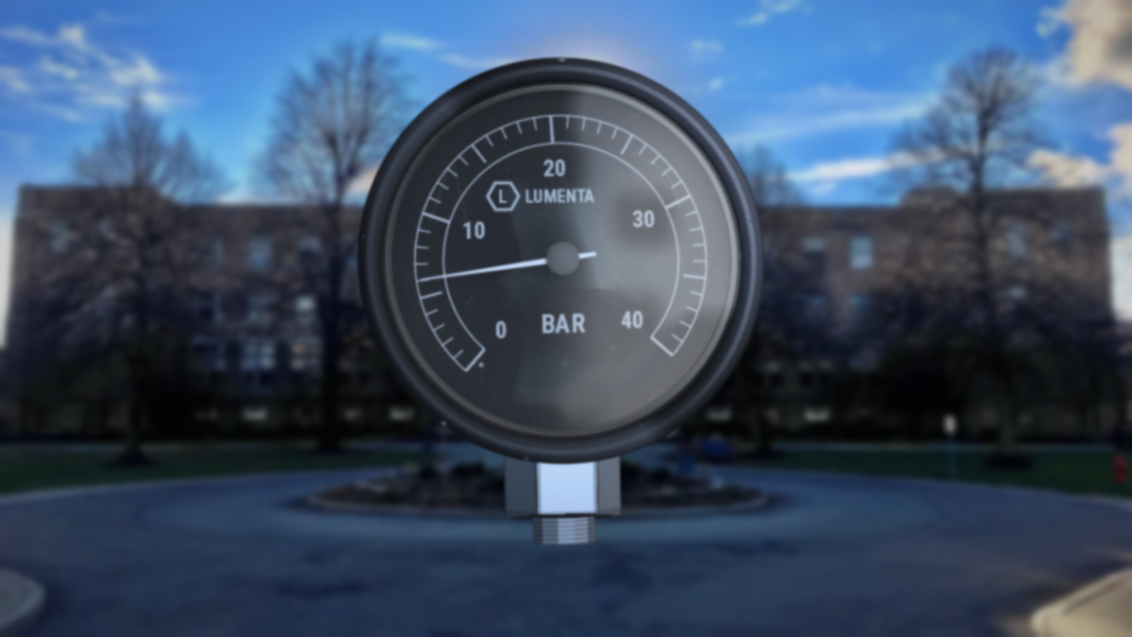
6 bar
